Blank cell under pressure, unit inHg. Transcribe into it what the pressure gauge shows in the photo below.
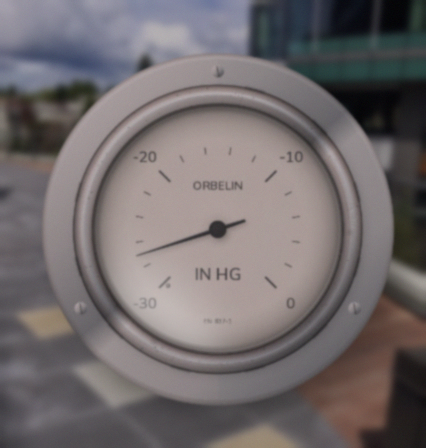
-27 inHg
